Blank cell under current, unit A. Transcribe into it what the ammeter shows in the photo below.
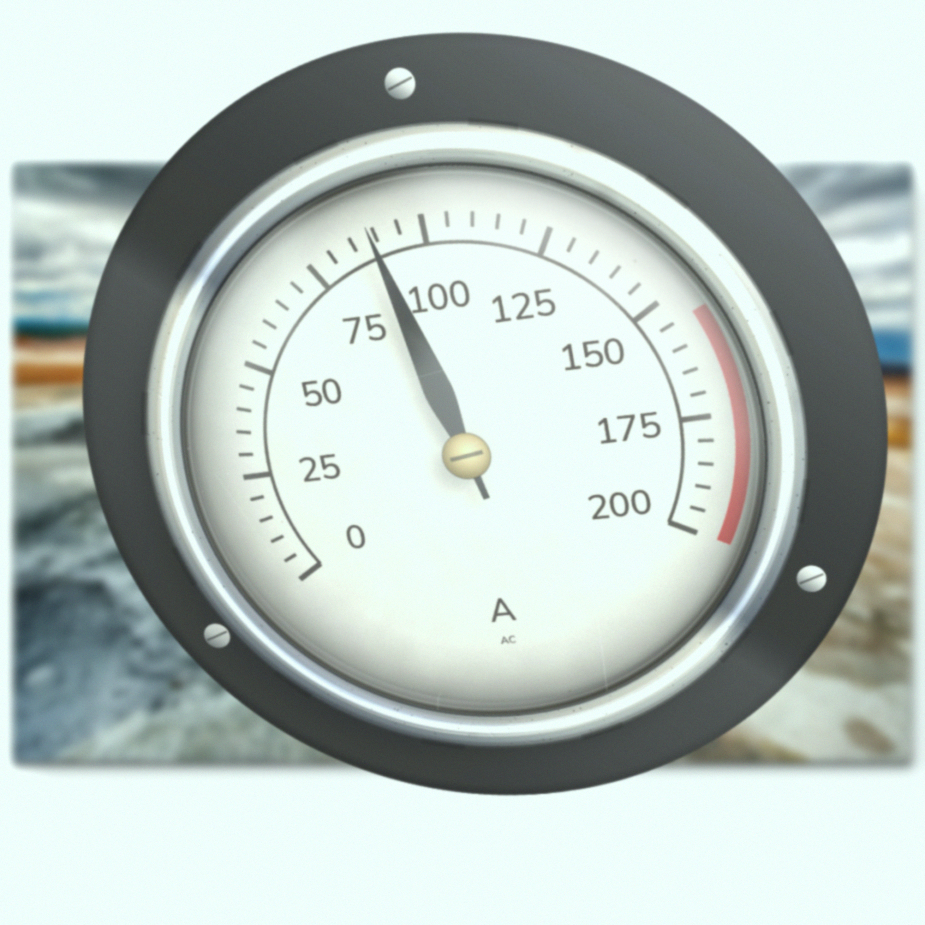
90 A
